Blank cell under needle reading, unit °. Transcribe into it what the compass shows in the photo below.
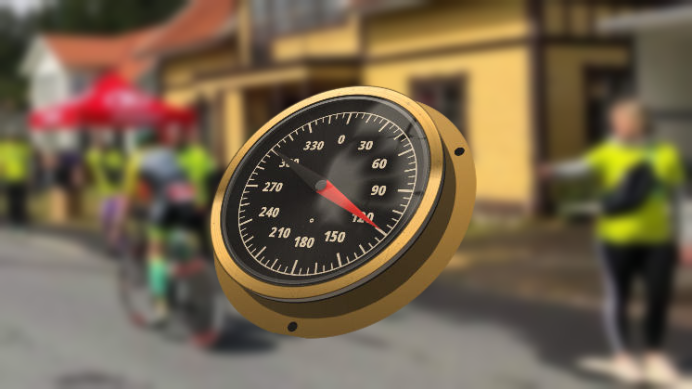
120 °
